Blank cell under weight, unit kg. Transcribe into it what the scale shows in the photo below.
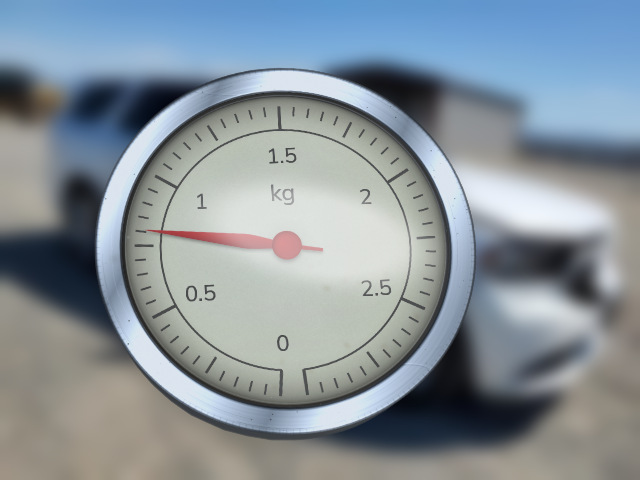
0.8 kg
